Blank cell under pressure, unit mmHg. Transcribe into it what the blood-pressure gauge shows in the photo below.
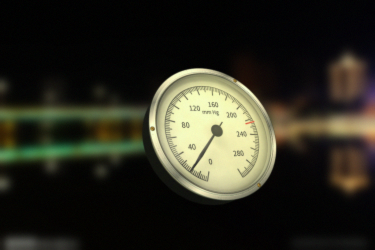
20 mmHg
